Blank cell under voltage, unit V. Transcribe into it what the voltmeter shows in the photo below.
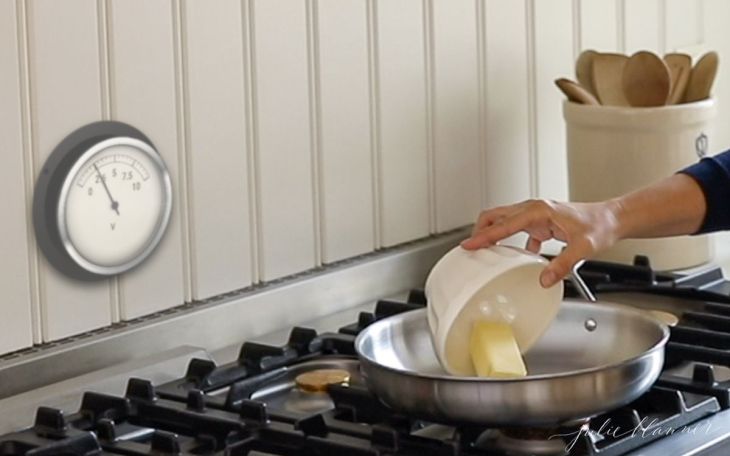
2.5 V
